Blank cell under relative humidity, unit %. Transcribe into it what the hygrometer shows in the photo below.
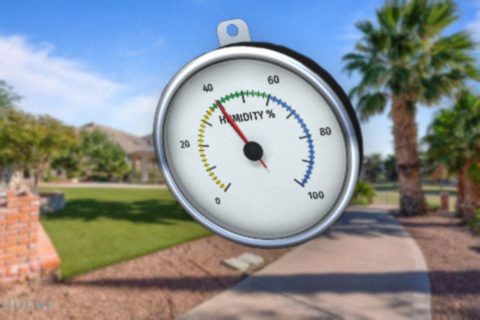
40 %
